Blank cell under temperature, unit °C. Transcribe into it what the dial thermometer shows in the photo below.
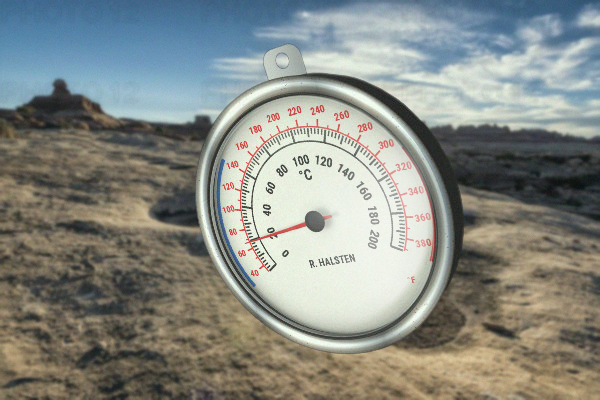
20 °C
